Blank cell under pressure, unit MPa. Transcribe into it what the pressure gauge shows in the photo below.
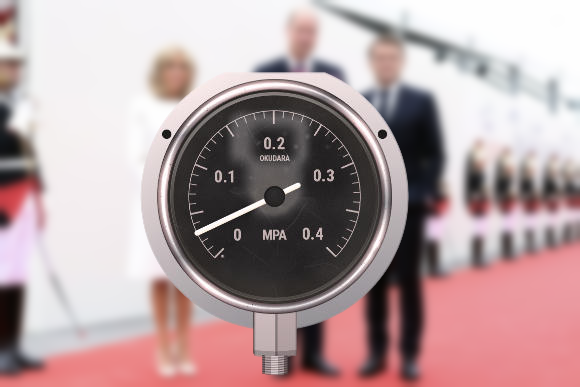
0.03 MPa
